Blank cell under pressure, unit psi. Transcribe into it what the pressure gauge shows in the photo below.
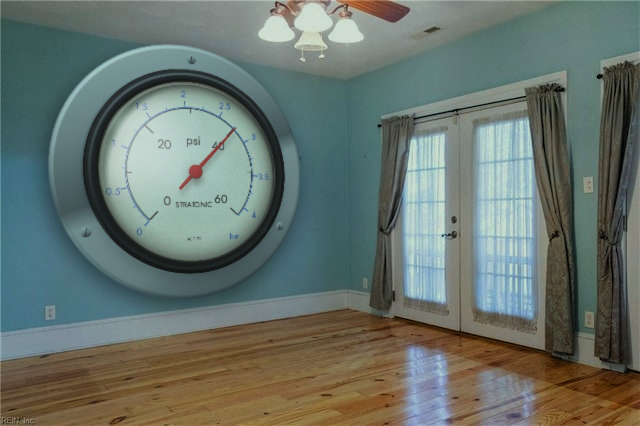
40 psi
